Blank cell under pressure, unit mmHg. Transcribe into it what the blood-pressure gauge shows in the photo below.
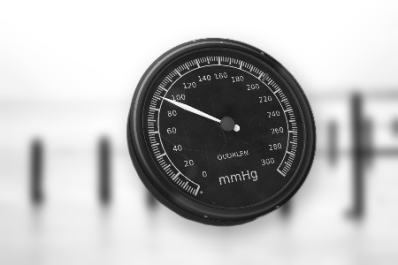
90 mmHg
